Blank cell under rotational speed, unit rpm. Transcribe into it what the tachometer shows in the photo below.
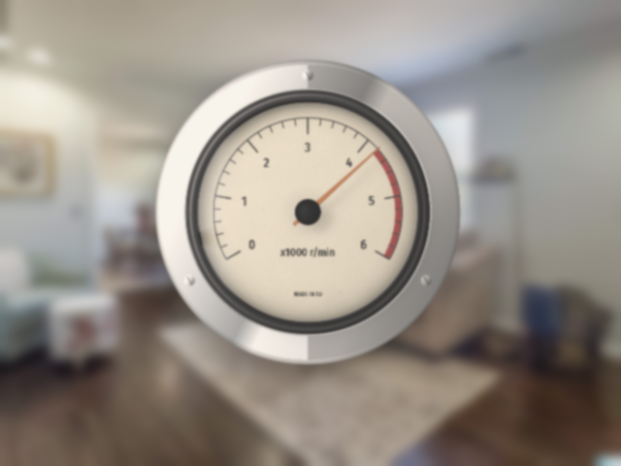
4200 rpm
